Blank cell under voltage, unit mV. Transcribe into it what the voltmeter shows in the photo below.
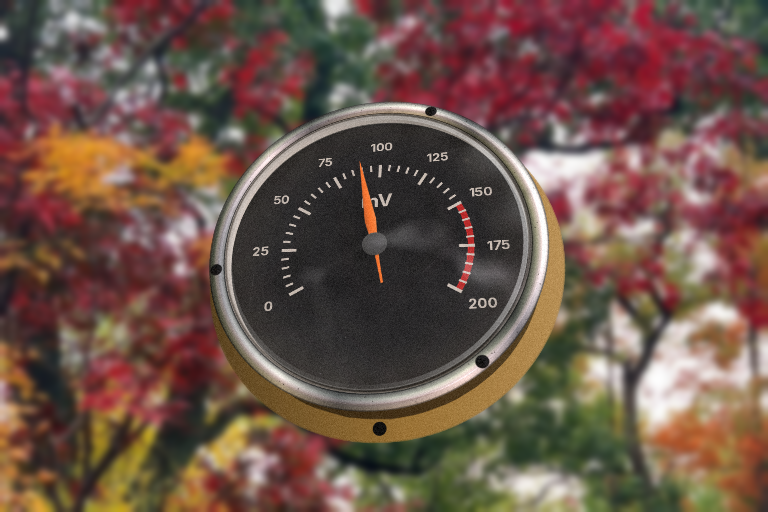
90 mV
